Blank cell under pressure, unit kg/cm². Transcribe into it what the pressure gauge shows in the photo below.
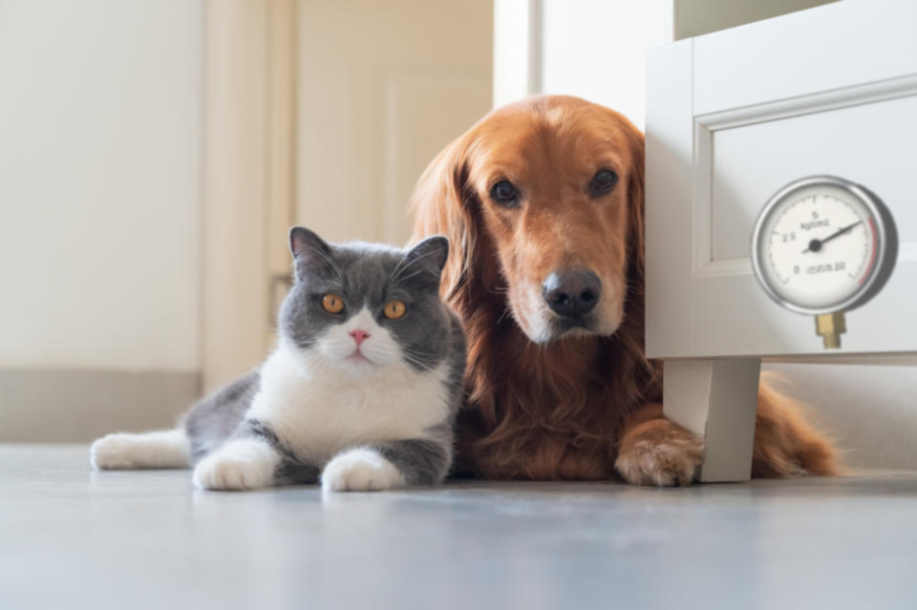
7.5 kg/cm²
